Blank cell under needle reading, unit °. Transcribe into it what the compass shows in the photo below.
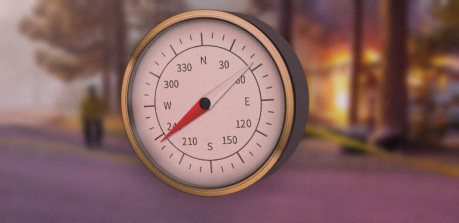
235 °
